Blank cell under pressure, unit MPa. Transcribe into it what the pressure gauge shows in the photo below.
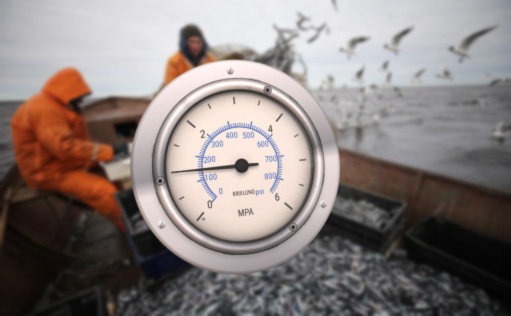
1 MPa
